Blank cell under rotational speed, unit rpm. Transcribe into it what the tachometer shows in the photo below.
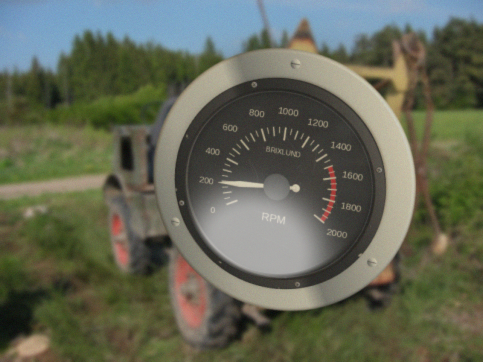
200 rpm
